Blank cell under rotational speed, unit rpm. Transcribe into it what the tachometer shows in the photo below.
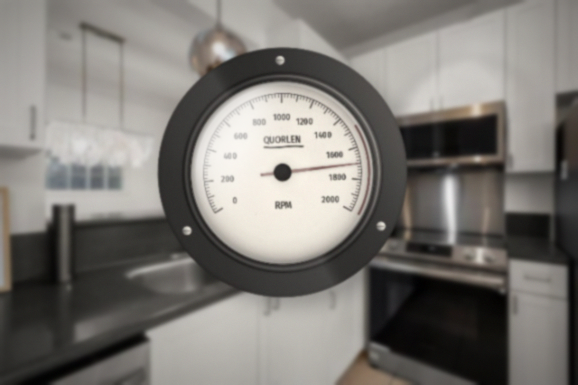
1700 rpm
